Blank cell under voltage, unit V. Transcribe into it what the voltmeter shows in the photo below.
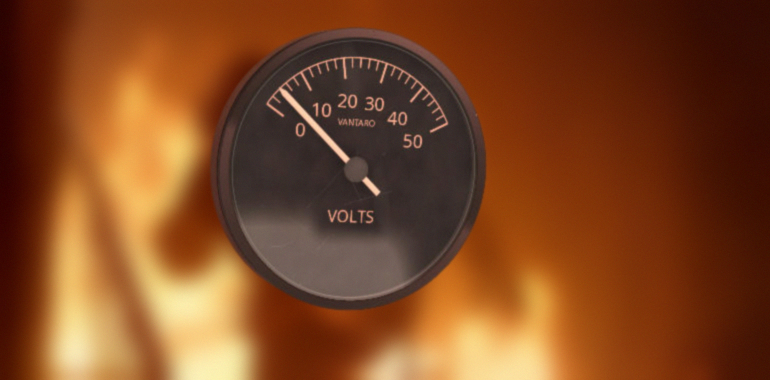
4 V
